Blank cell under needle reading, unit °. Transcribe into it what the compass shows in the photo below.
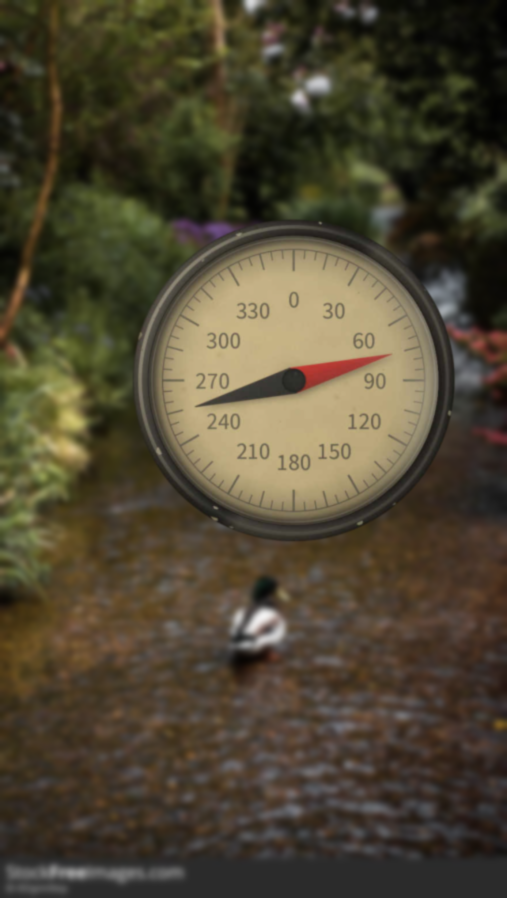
75 °
